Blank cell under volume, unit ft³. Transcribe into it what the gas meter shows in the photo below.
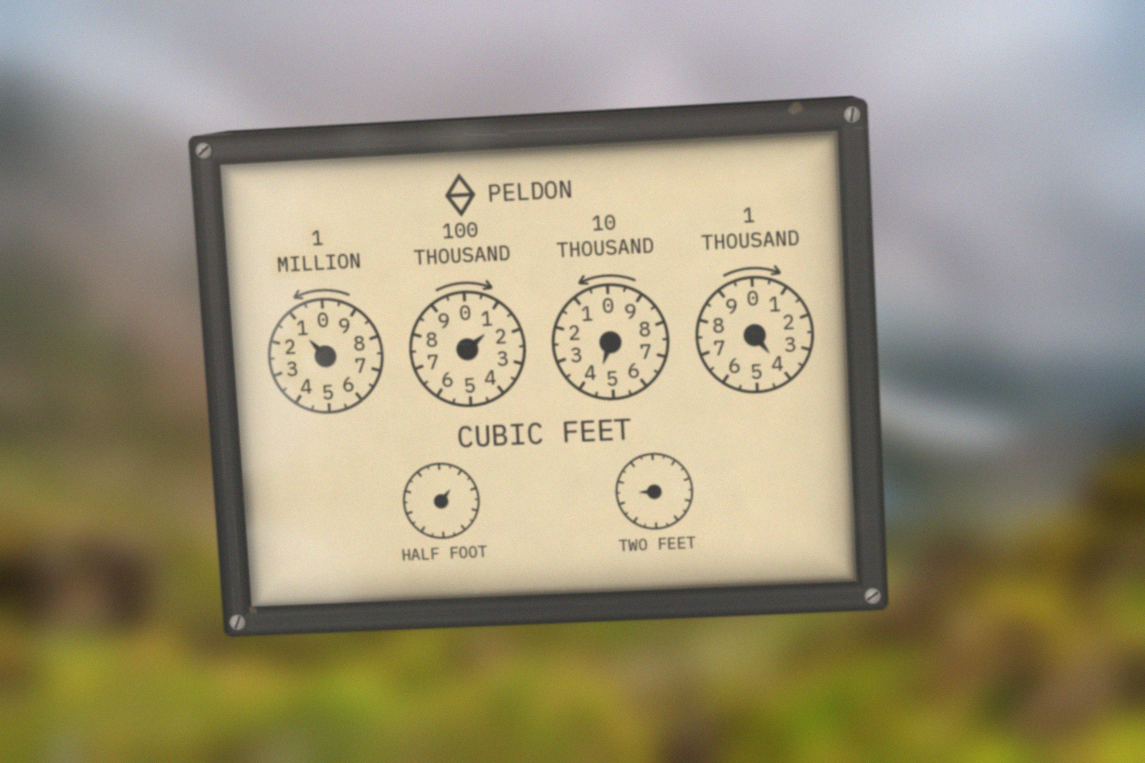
114400 ft³
